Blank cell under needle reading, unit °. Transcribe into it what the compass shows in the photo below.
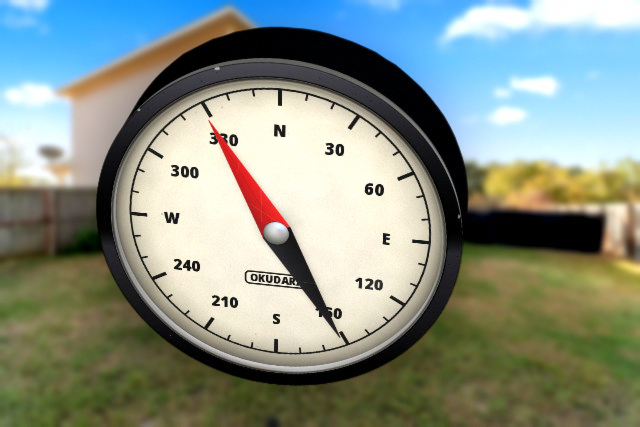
330 °
